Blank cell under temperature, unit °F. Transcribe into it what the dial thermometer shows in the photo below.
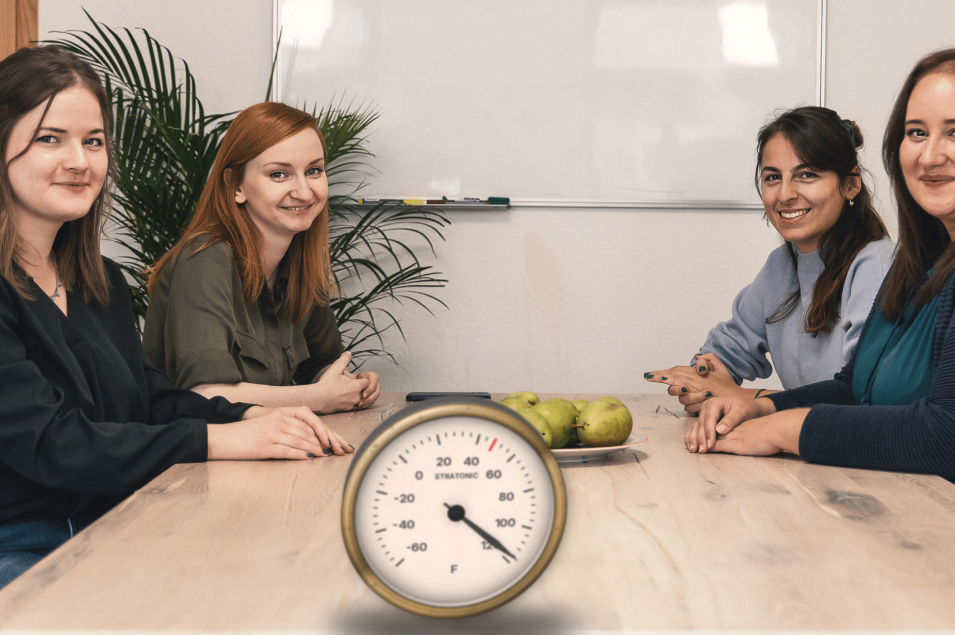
116 °F
